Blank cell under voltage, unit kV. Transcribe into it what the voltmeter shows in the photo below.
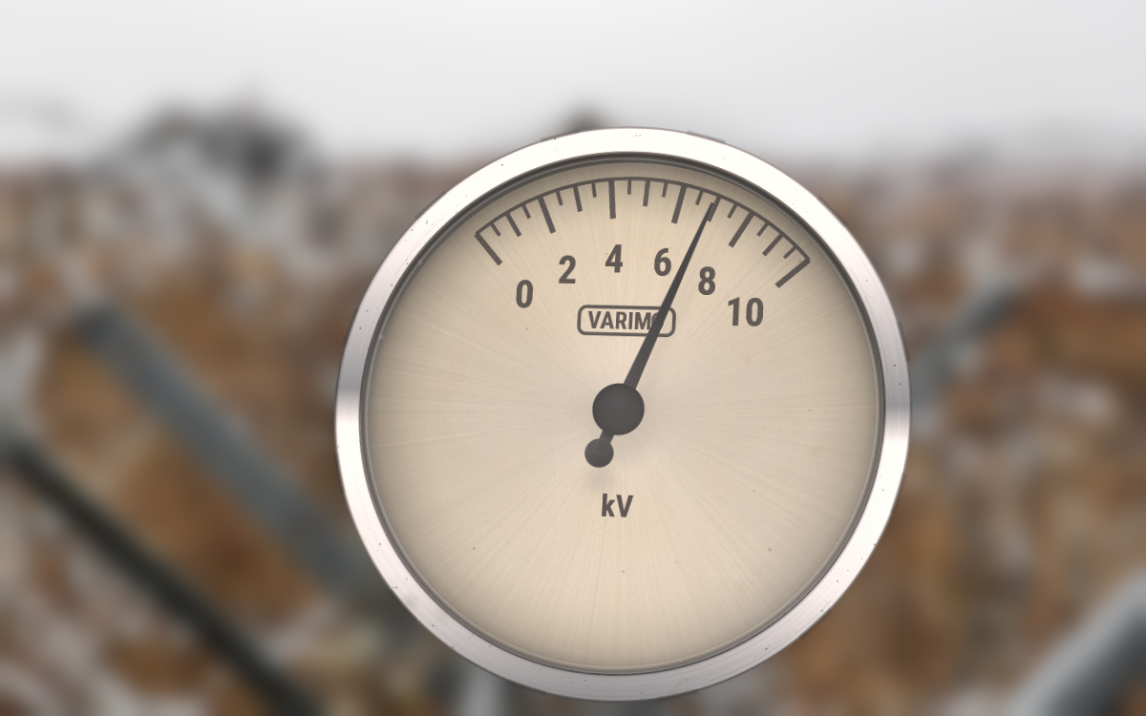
7 kV
